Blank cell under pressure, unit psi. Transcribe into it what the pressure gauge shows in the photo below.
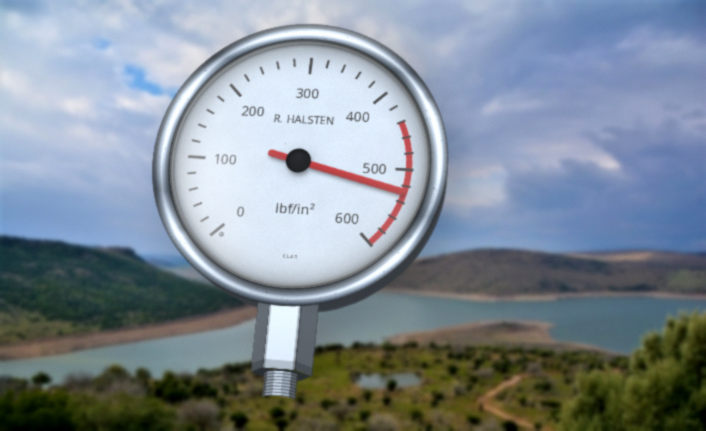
530 psi
